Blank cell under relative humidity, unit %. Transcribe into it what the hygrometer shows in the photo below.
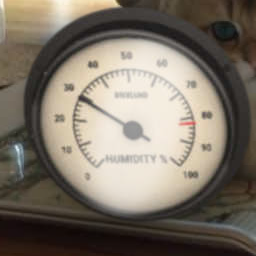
30 %
